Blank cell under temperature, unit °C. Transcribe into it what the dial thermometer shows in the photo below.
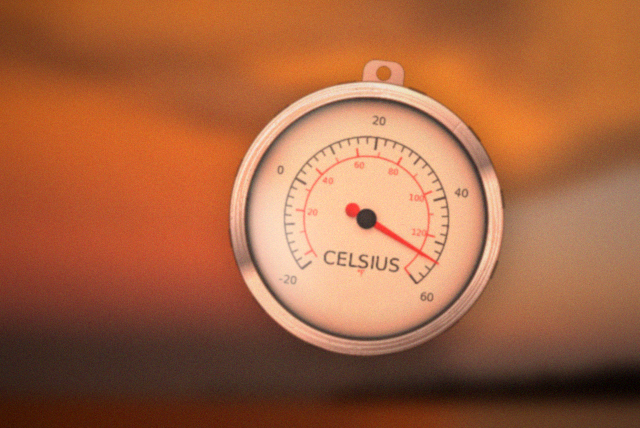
54 °C
